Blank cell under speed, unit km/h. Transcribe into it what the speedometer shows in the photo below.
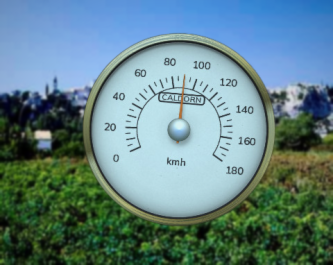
90 km/h
